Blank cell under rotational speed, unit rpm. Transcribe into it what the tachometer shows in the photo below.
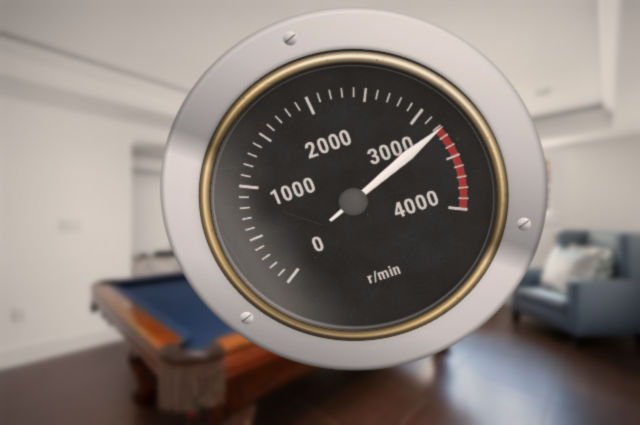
3200 rpm
